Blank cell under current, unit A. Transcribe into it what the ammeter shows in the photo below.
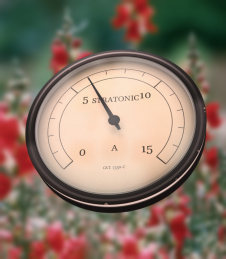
6 A
